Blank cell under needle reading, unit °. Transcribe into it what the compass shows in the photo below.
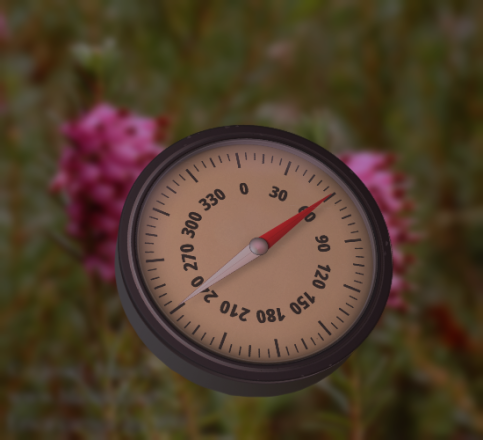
60 °
